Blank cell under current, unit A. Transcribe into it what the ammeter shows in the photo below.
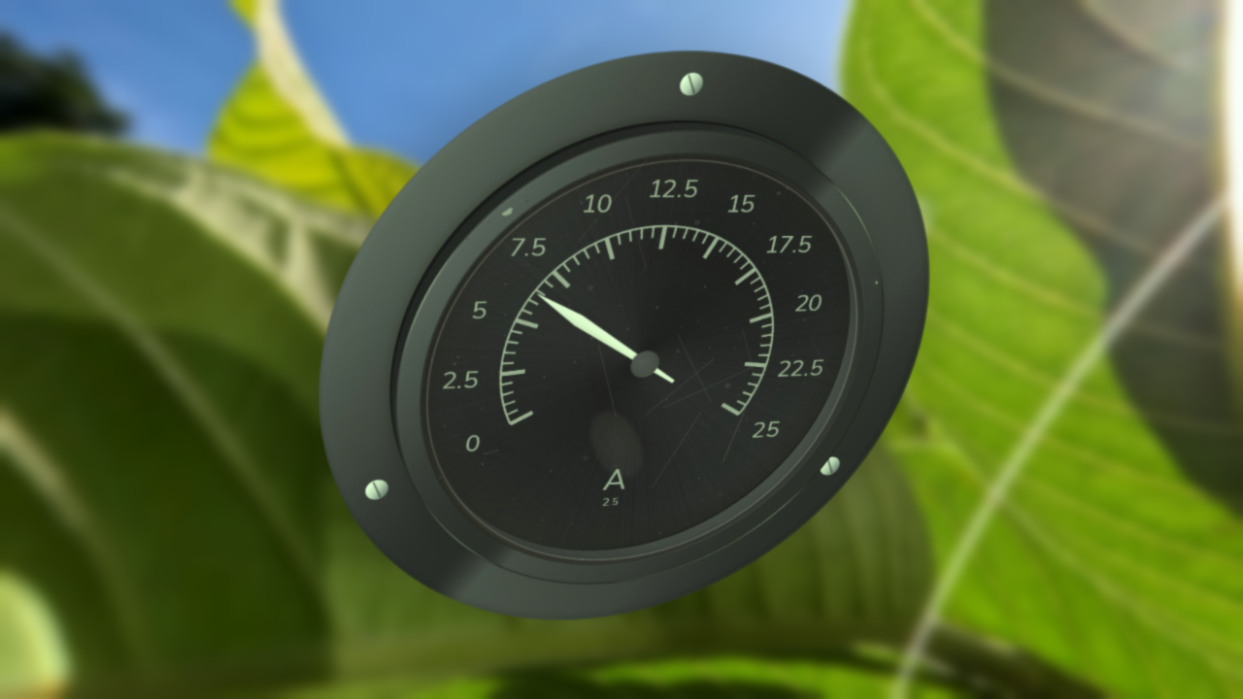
6.5 A
